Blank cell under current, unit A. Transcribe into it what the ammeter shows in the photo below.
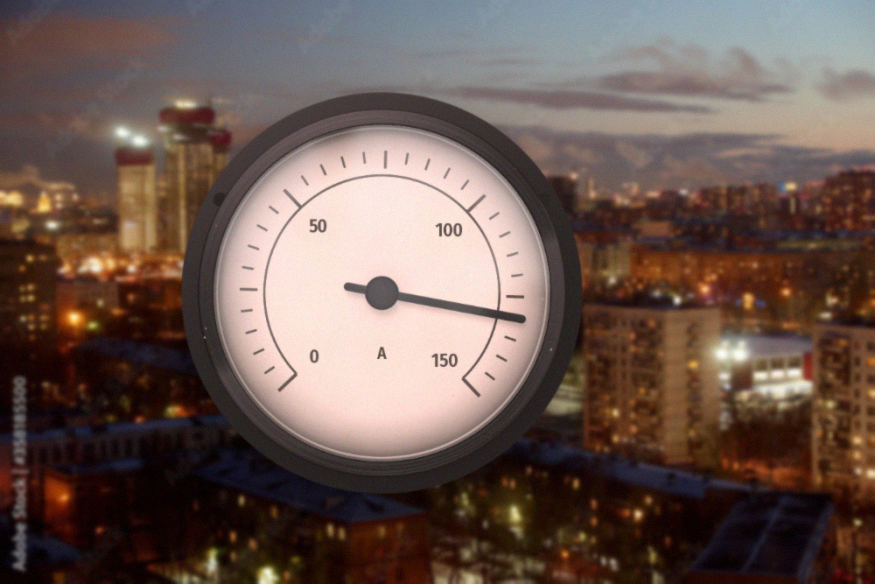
130 A
